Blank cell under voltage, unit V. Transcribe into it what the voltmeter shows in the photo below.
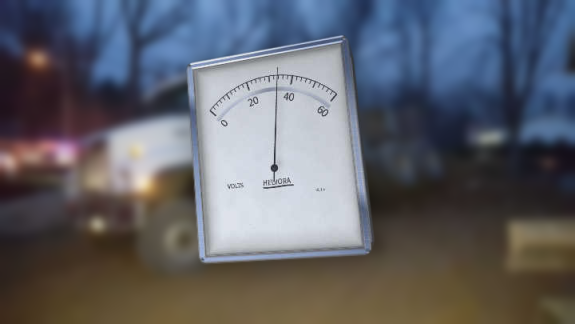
34 V
